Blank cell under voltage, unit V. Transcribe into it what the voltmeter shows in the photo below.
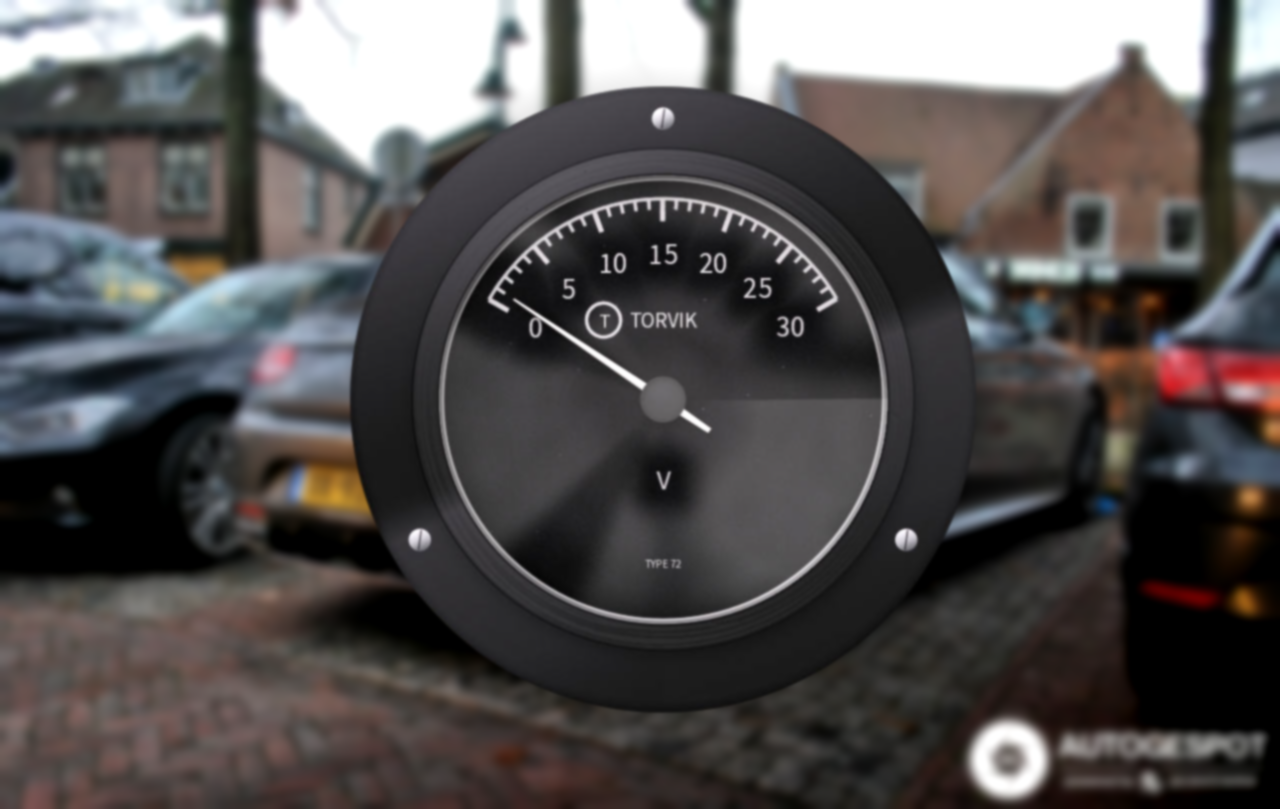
1 V
